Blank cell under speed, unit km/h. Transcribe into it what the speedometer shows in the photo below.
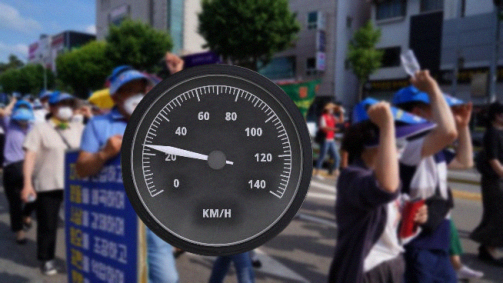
24 km/h
